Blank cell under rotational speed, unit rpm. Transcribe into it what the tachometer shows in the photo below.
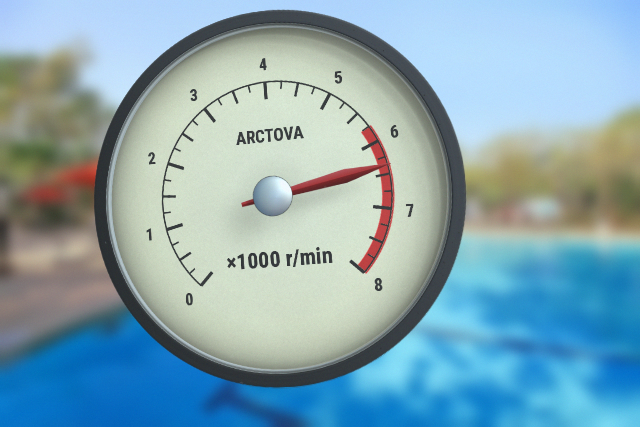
6375 rpm
